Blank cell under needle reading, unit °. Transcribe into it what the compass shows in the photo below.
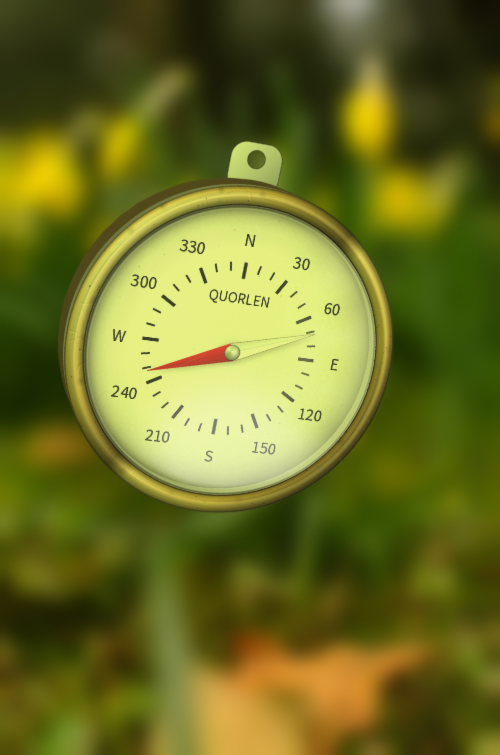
250 °
